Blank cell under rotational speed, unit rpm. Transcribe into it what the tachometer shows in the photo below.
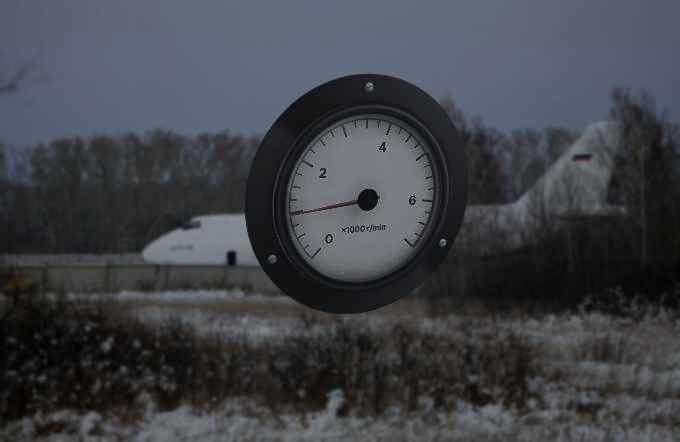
1000 rpm
